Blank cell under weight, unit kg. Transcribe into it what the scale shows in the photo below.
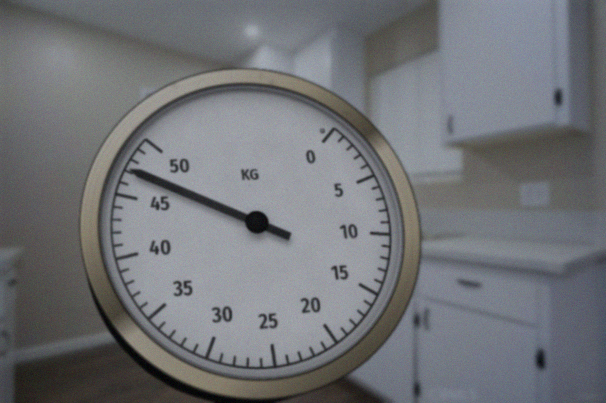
47 kg
